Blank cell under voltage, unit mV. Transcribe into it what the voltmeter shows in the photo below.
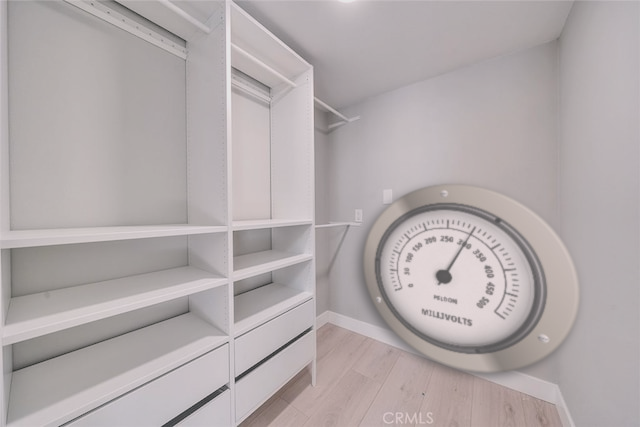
300 mV
